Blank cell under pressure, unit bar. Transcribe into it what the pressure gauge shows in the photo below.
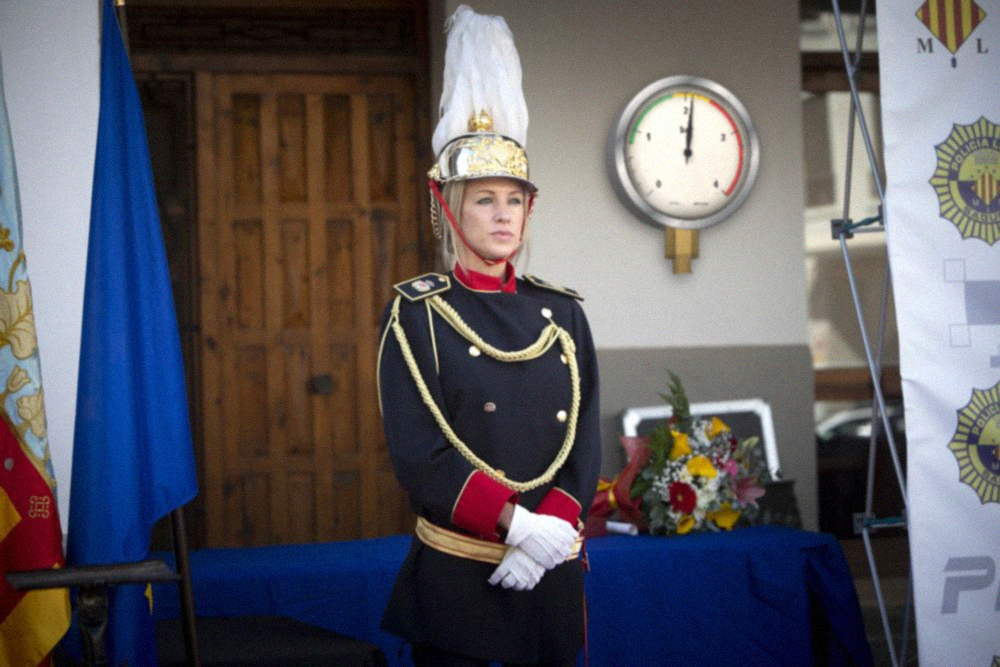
2.1 bar
